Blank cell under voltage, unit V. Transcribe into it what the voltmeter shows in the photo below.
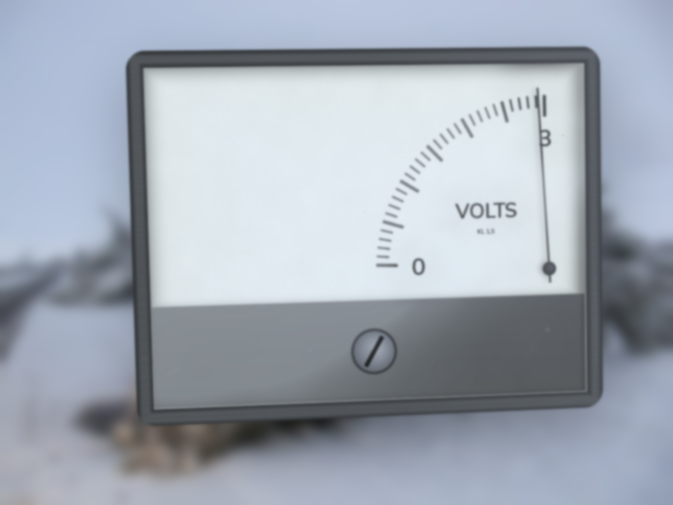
2.9 V
